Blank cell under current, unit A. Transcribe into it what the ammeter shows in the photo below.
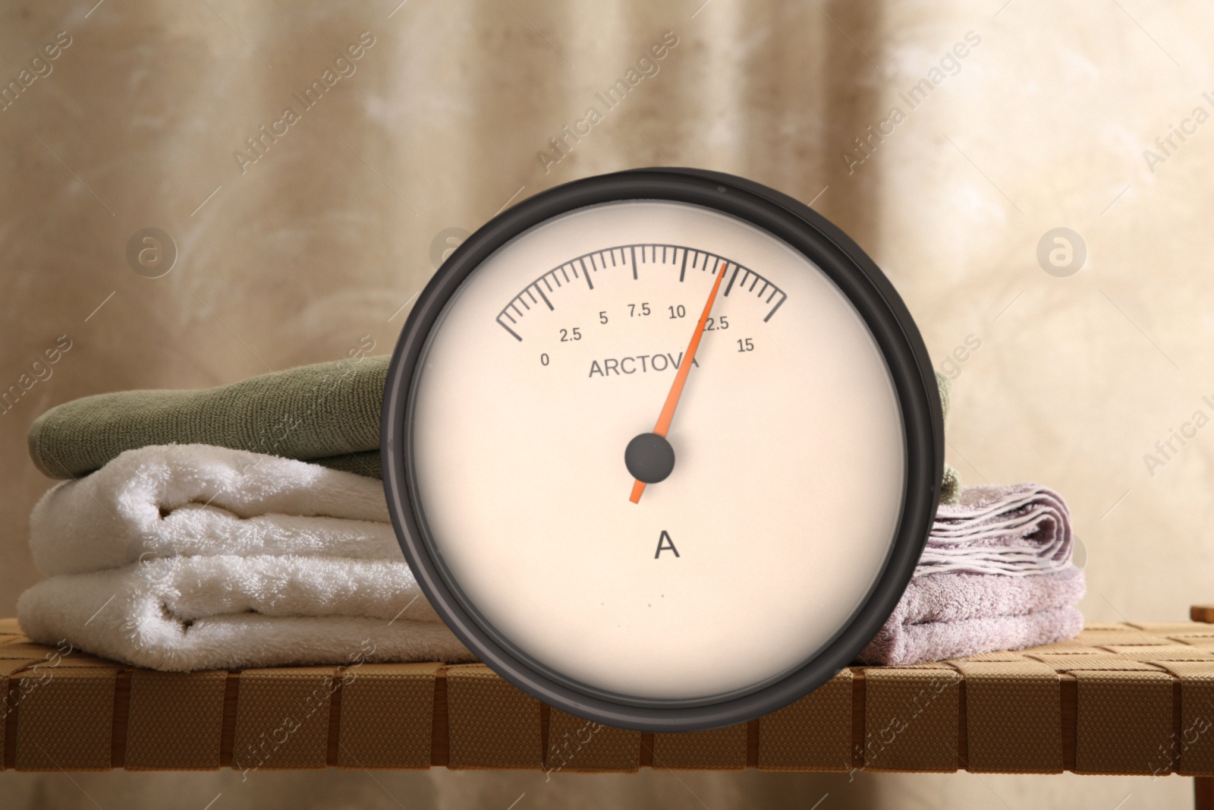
12 A
